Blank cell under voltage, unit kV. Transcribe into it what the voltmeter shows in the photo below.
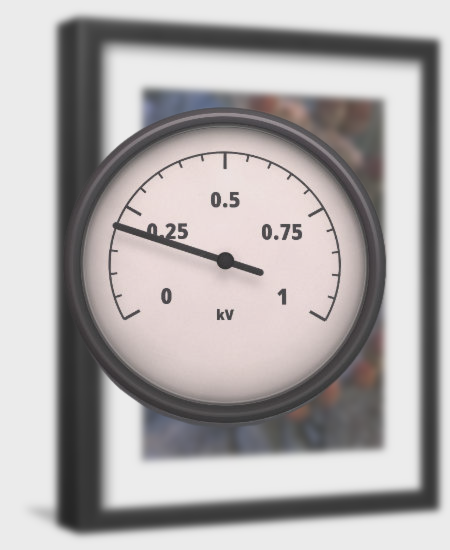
0.2 kV
